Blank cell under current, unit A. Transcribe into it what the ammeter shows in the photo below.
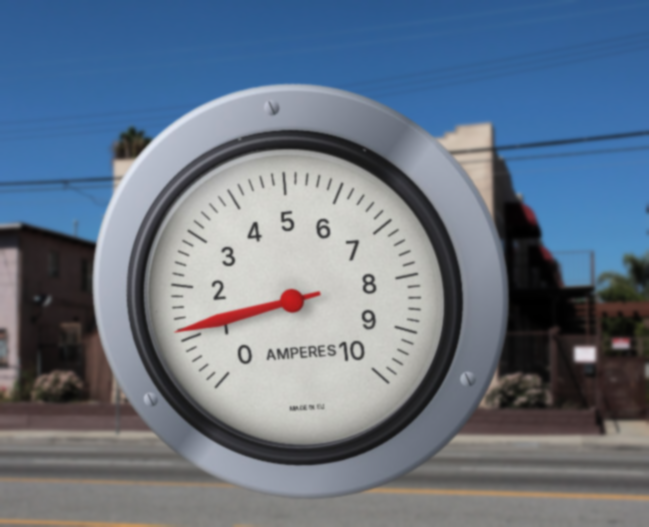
1.2 A
